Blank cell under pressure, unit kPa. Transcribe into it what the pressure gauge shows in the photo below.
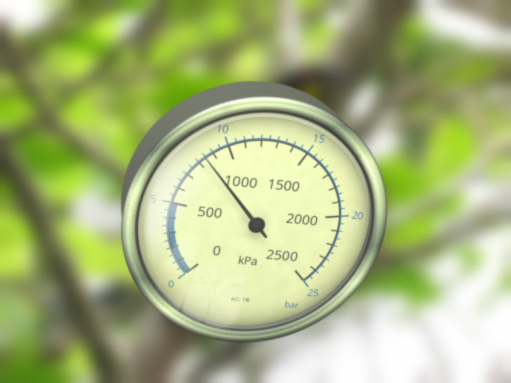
850 kPa
